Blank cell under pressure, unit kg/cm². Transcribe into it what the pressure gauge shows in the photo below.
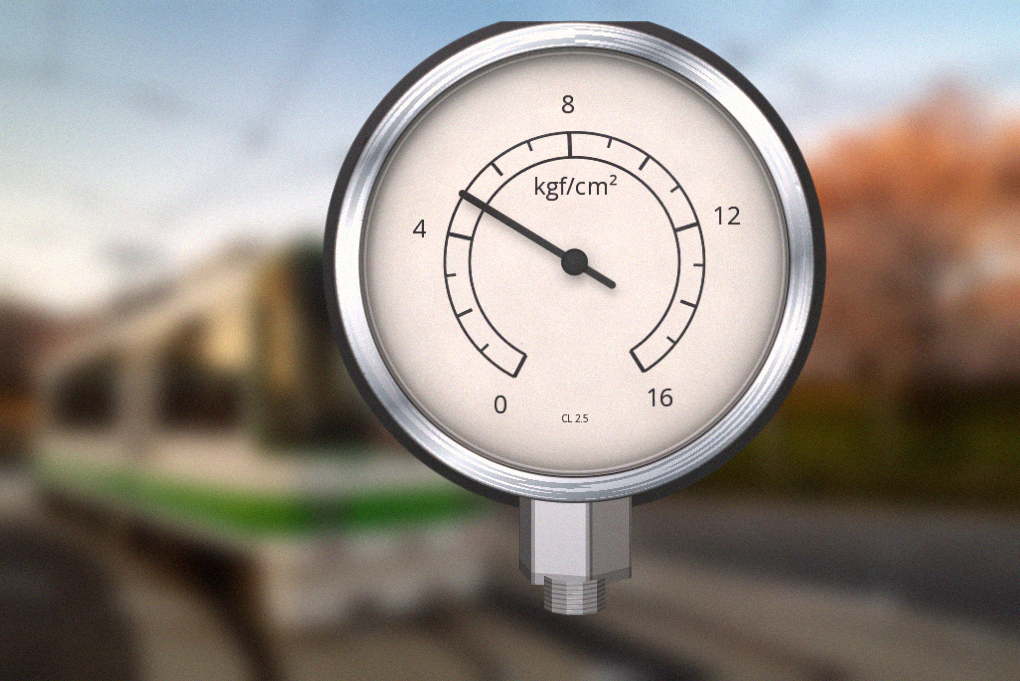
5 kg/cm²
